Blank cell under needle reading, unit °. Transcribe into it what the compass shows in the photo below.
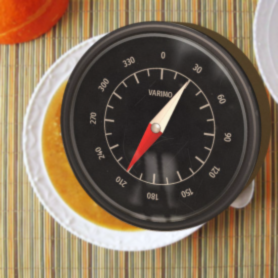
210 °
